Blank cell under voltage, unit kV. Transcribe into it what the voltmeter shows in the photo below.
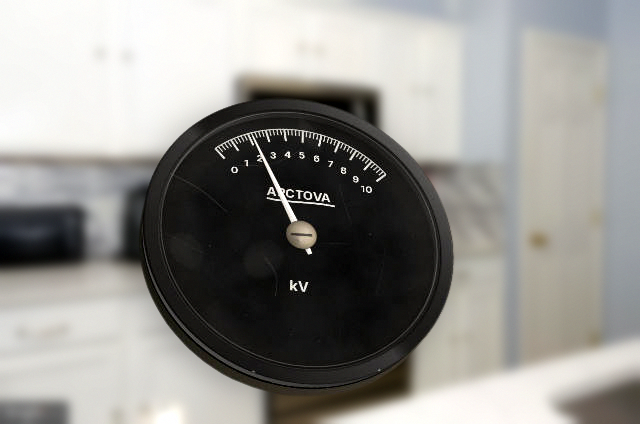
2 kV
